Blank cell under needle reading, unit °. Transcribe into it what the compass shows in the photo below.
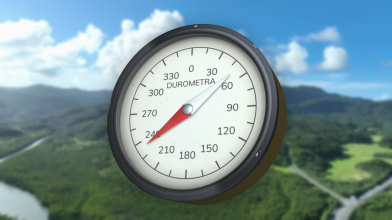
232.5 °
